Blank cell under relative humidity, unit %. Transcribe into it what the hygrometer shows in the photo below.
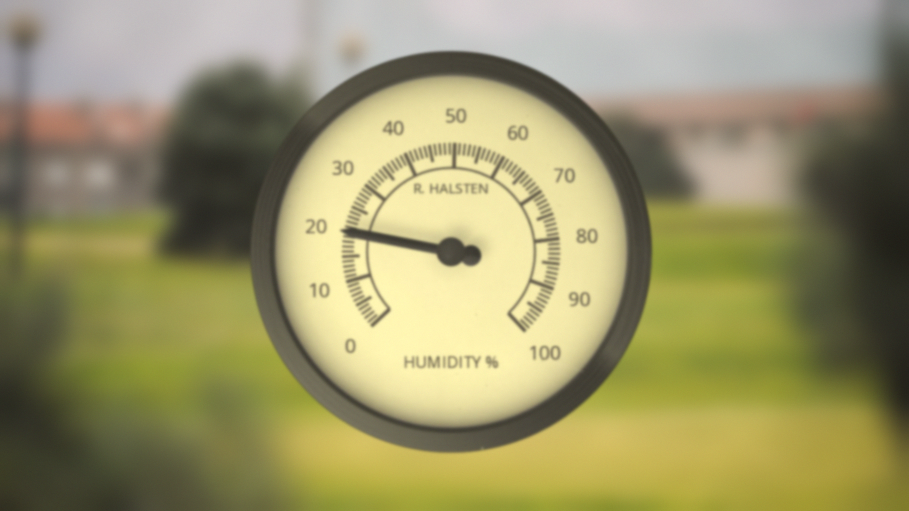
20 %
